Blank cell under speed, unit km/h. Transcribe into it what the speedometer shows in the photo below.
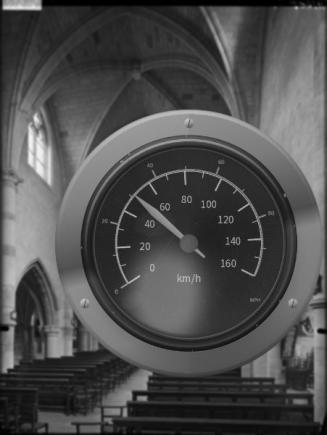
50 km/h
